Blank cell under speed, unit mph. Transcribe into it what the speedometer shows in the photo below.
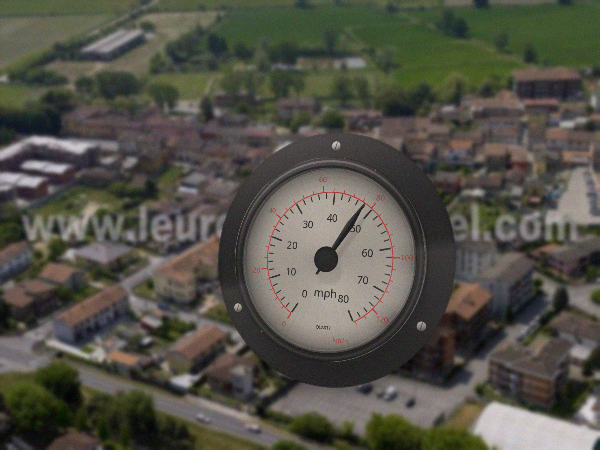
48 mph
